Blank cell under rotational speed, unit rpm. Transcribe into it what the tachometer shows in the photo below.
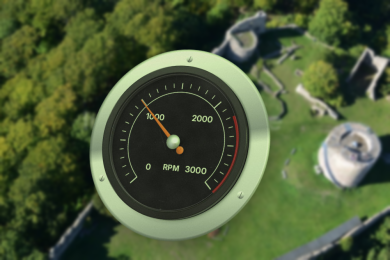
1000 rpm
